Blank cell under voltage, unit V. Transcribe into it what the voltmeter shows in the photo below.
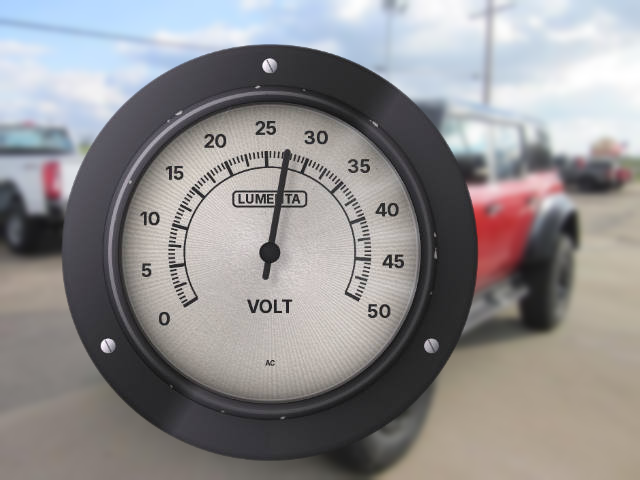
27.5 V
